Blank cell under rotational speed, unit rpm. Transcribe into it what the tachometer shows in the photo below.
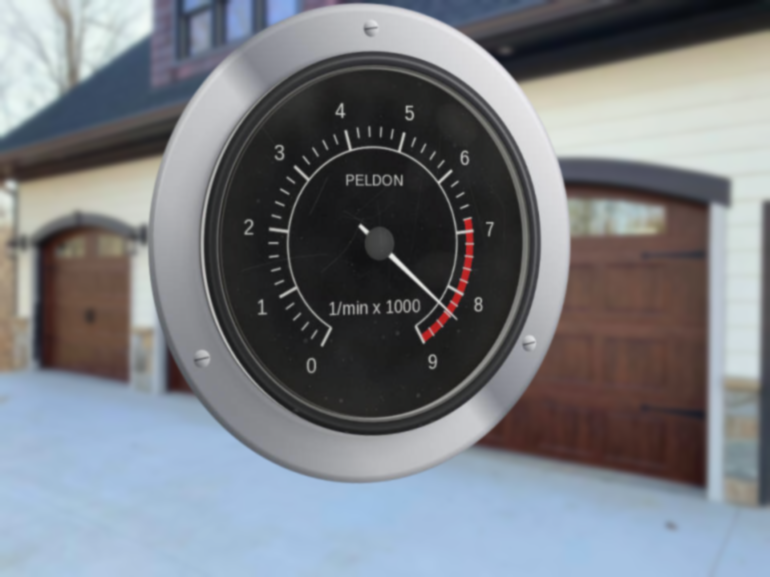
8400 rpm
